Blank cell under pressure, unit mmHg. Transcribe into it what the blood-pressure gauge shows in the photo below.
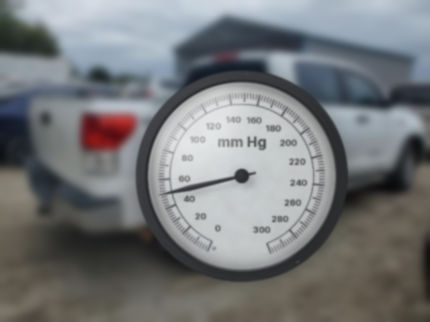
50 mmHg
